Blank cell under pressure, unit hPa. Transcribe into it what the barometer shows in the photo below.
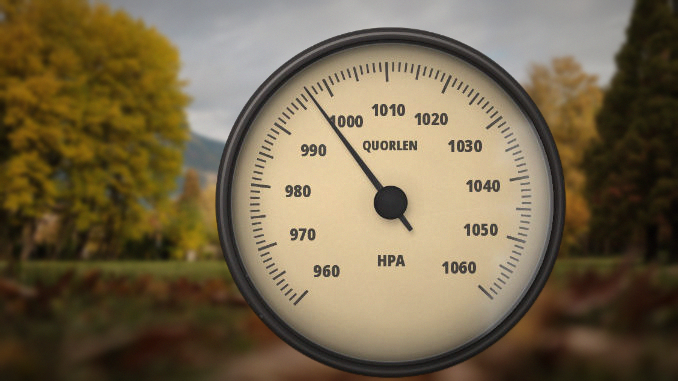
997 hPa
